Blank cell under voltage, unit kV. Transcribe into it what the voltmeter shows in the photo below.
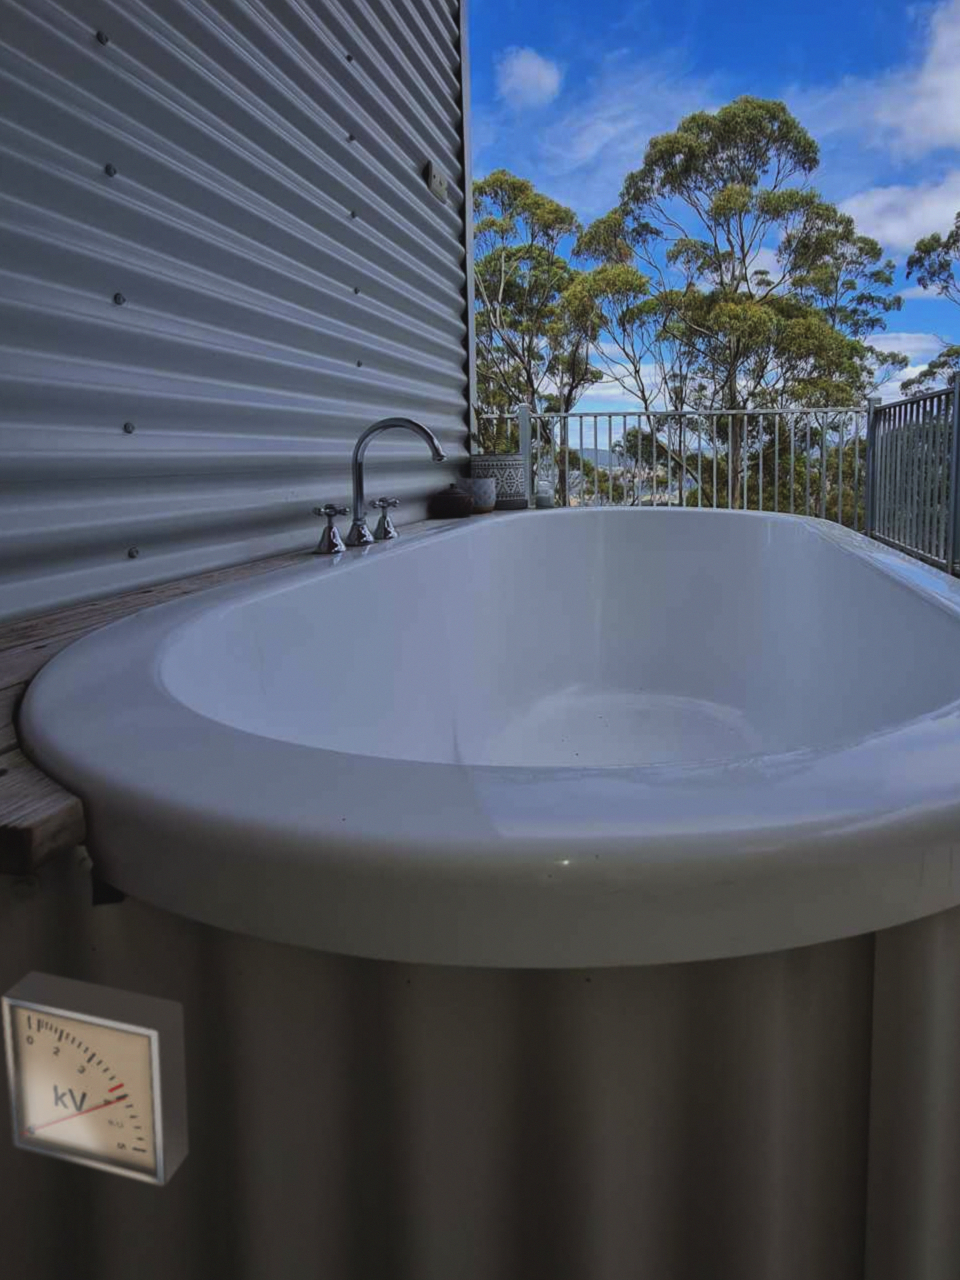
4 kV
